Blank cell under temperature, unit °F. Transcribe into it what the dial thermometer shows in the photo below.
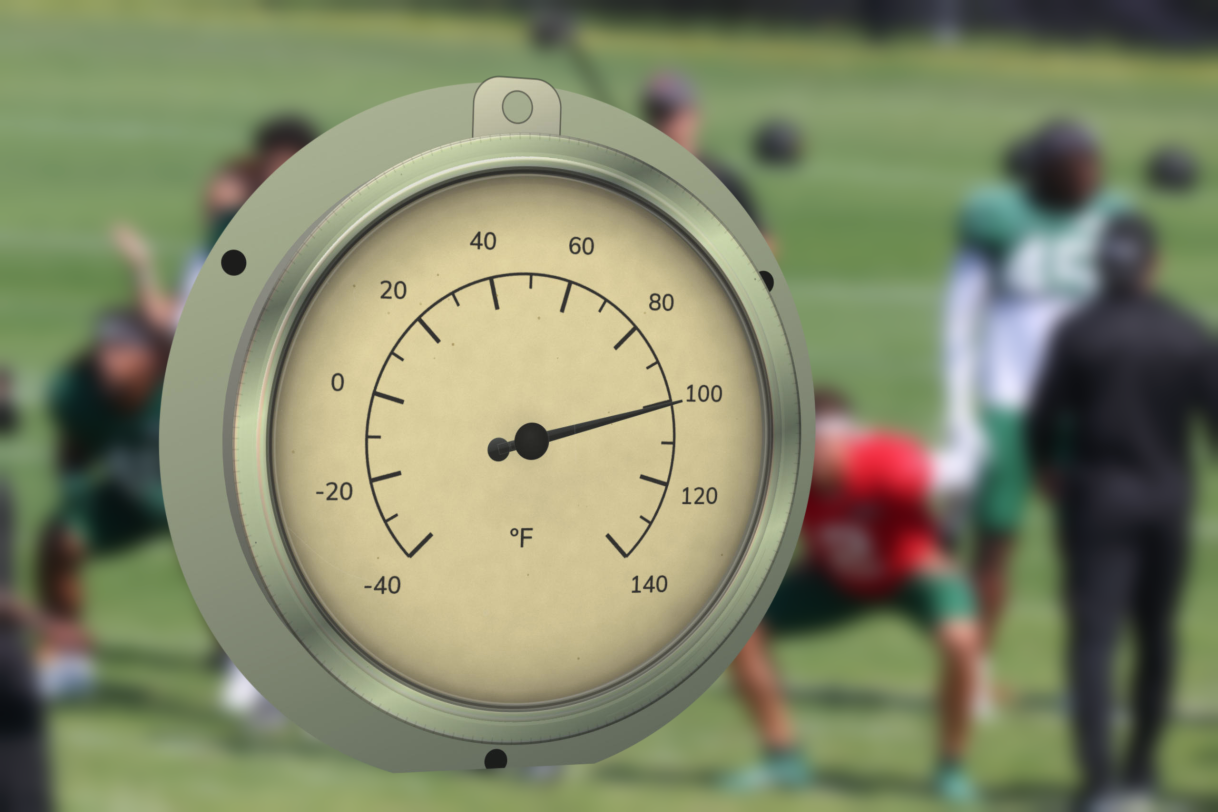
100 °F
